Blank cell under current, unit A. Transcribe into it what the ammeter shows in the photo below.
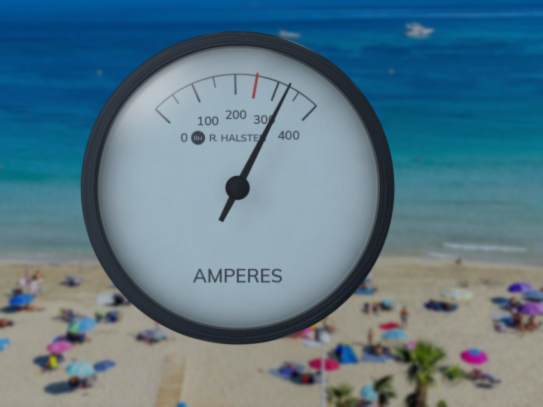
325 A
